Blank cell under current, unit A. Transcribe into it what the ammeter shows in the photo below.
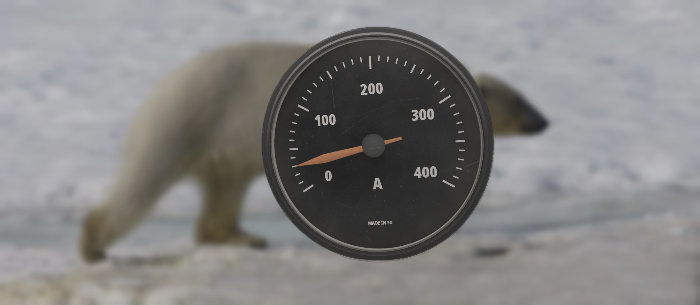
30 A
